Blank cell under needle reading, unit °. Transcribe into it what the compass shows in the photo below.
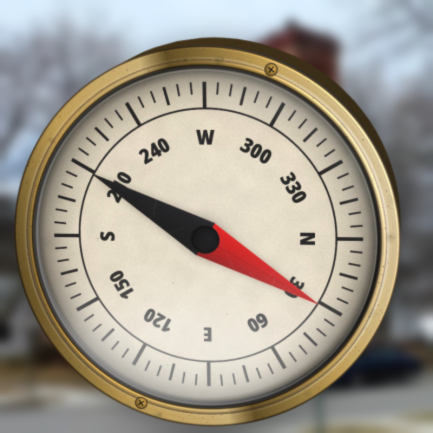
30 °
